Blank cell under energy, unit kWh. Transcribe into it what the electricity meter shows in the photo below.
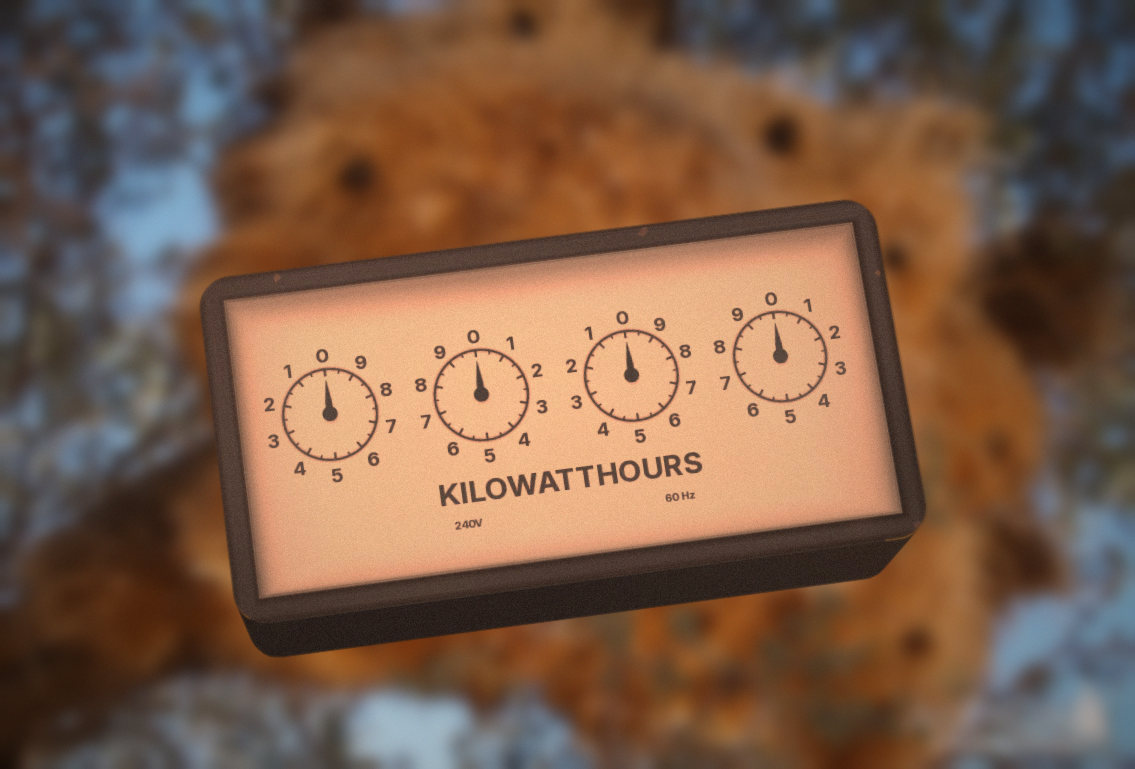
0 kWh
